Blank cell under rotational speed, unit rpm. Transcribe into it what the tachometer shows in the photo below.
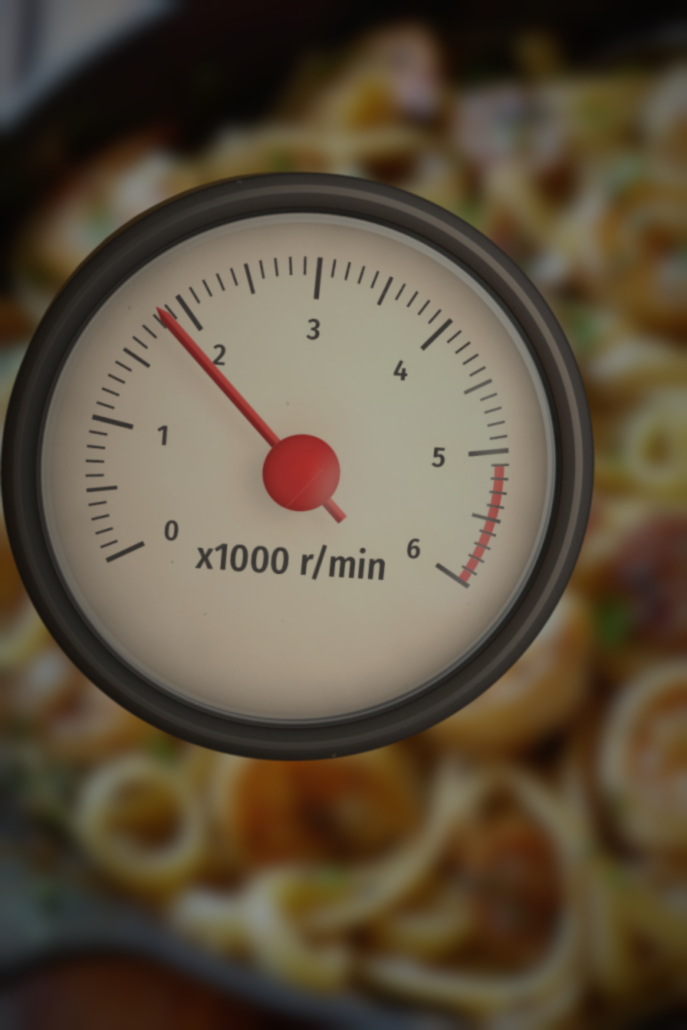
1850 rpm
